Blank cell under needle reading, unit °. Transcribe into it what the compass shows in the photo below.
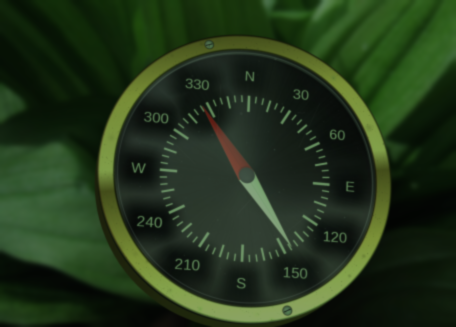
325 °
